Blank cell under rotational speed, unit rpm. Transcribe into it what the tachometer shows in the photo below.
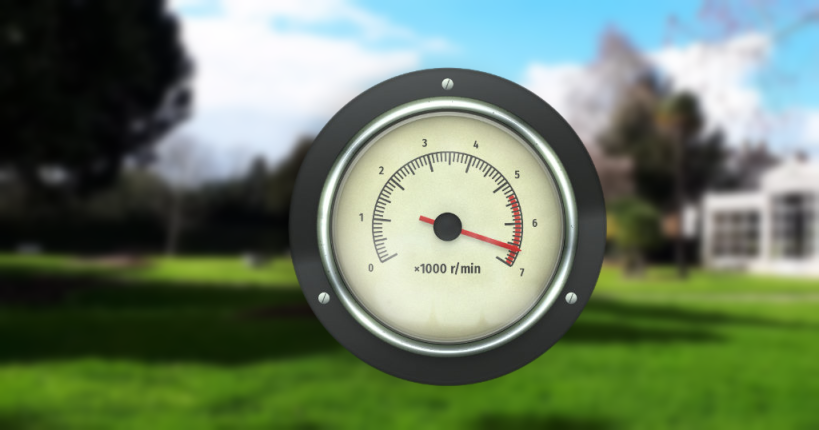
6600 rpm
